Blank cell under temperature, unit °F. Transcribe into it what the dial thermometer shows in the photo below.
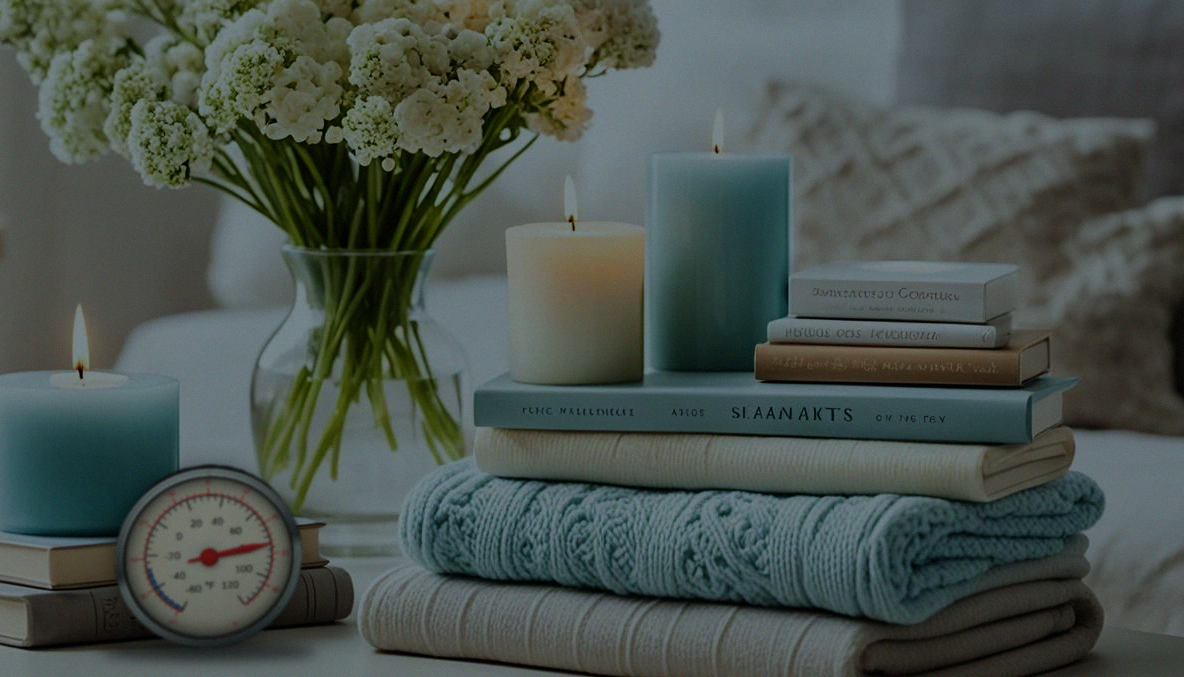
80 °F
